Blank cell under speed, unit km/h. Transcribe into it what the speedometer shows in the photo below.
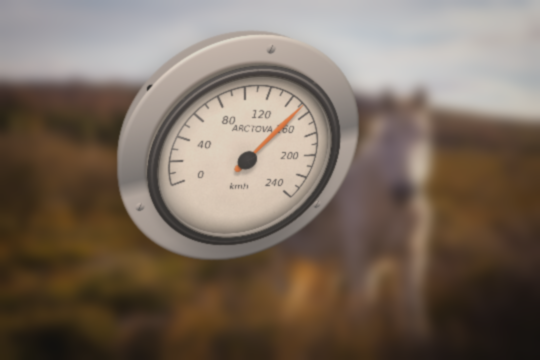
150 km/h
